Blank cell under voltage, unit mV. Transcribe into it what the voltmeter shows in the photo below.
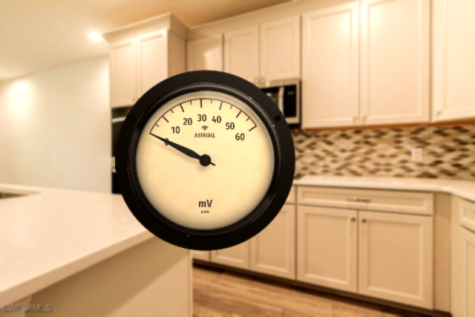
0 mV
